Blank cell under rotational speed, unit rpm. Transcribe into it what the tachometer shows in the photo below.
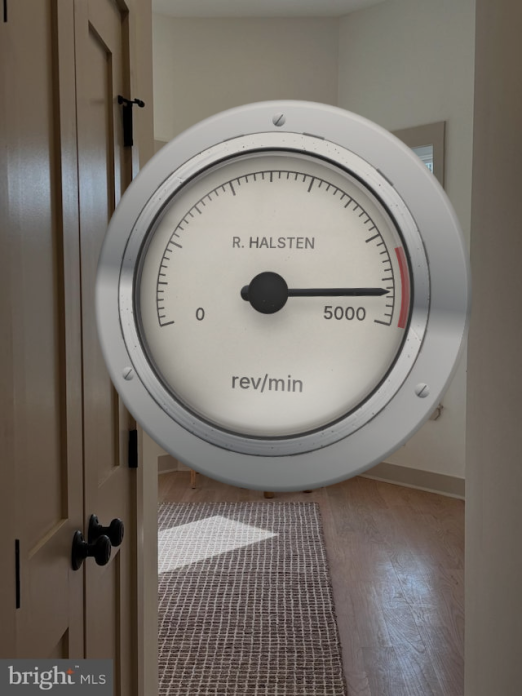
4650 rpm
